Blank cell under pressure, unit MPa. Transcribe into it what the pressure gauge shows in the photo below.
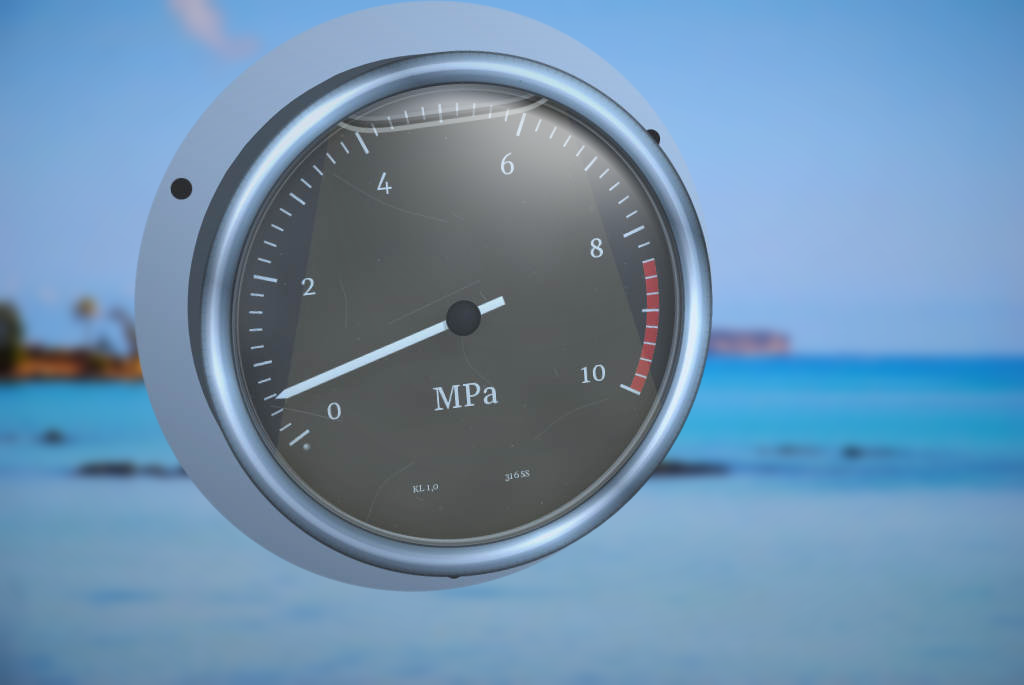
0.6 MPa
